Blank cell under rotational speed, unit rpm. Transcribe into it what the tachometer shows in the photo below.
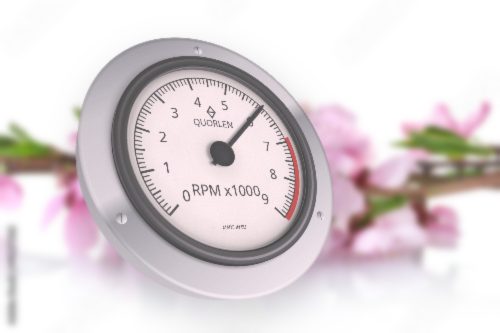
6000 rpm
